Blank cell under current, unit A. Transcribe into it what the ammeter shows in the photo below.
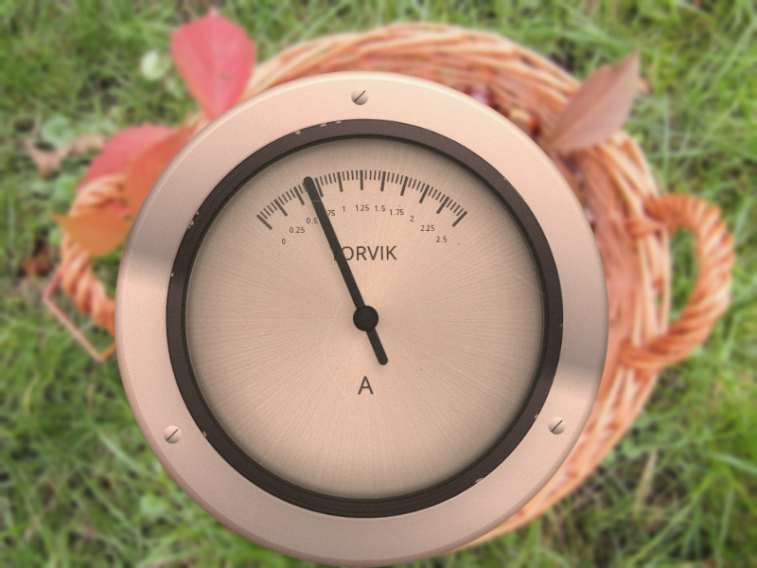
0.65 A
